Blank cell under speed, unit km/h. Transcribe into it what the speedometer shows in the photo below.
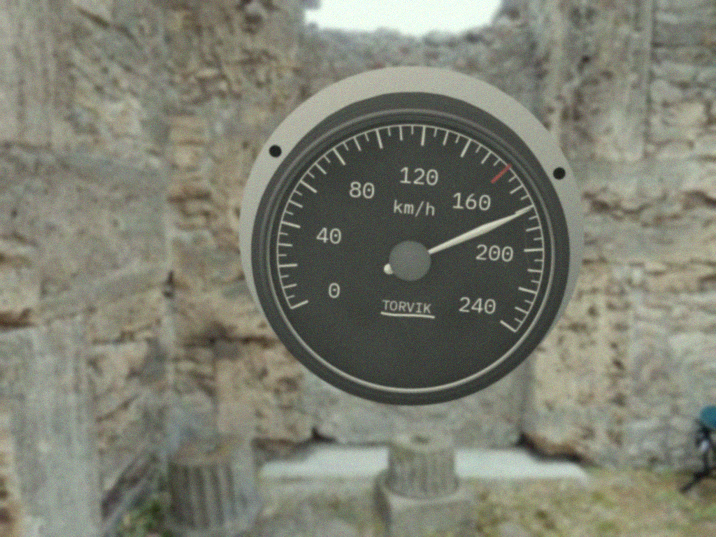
180 km/h
